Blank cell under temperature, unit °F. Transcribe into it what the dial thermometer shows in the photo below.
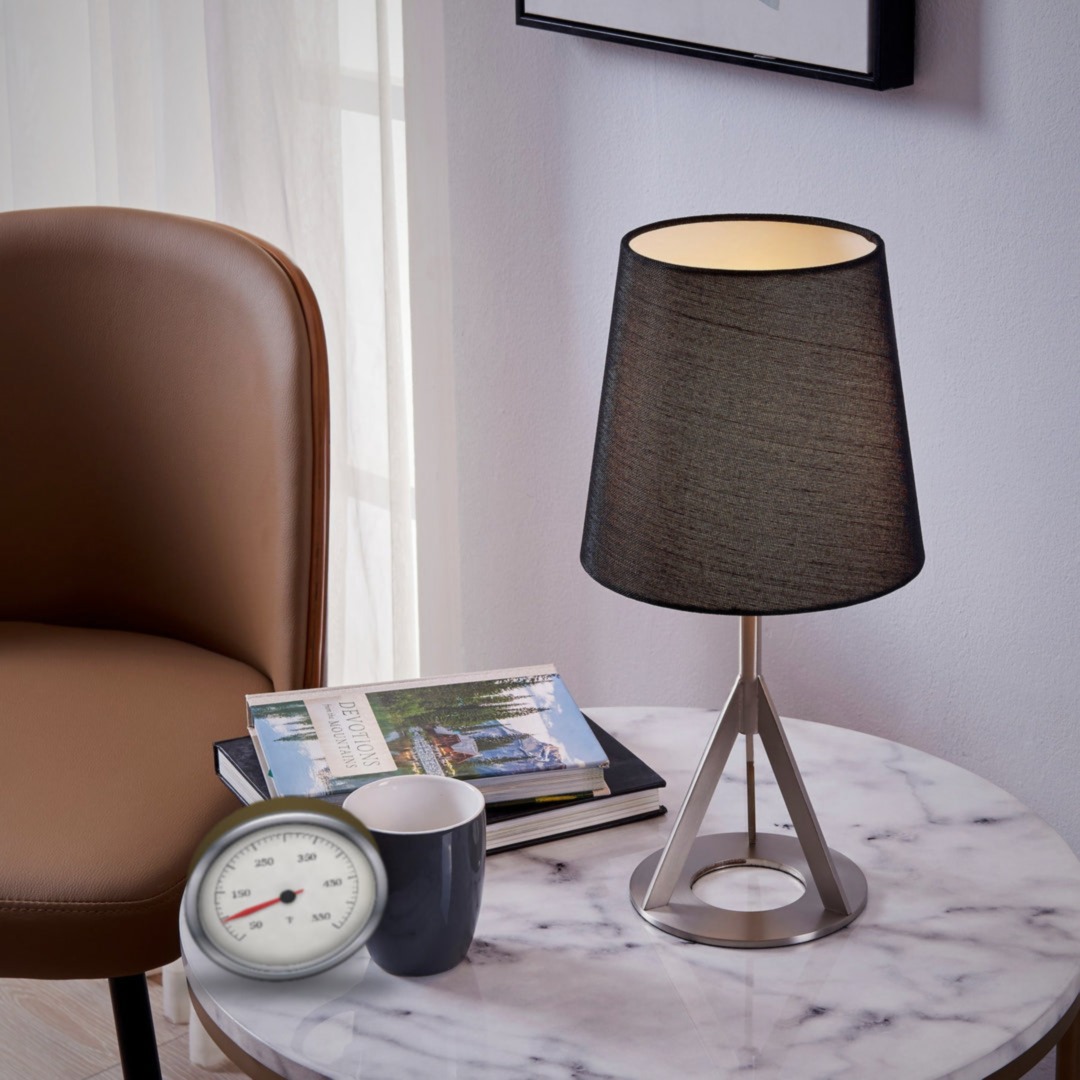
100 °F
